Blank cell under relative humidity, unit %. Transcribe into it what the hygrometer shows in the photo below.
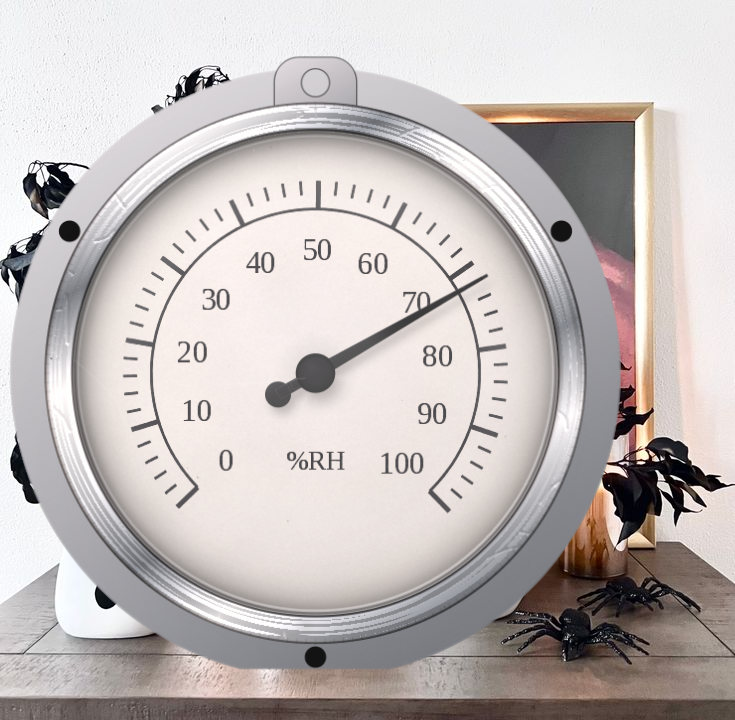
72 %
